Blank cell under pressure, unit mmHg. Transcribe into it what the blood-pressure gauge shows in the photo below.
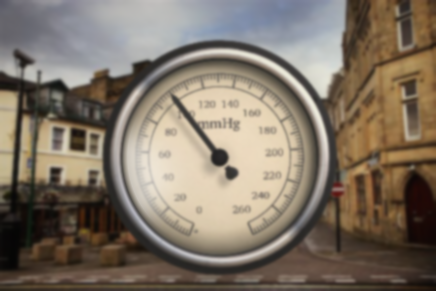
100 mmHg
